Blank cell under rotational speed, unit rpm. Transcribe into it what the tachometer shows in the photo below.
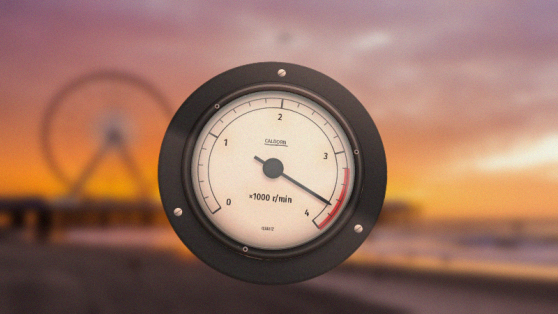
3700 rpm
